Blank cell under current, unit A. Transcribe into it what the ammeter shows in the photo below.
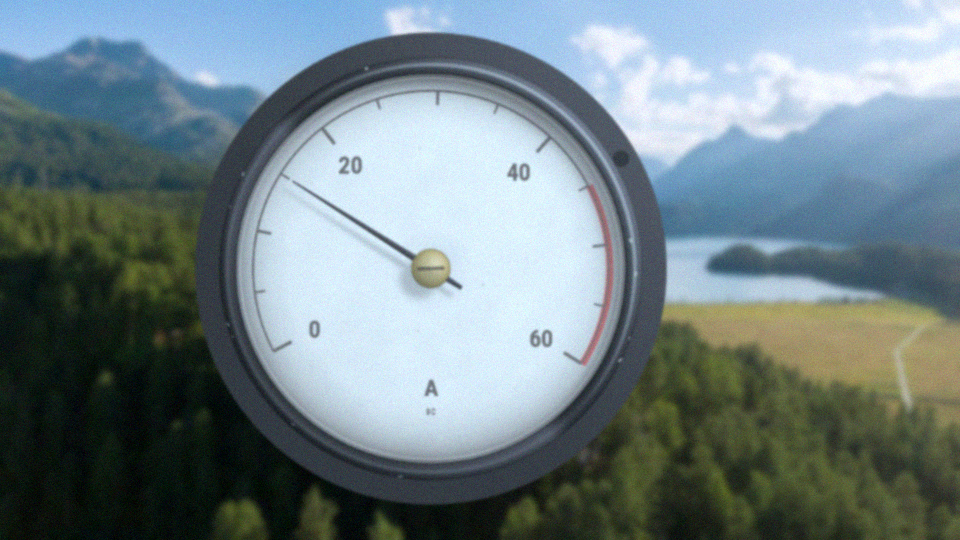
15 A
